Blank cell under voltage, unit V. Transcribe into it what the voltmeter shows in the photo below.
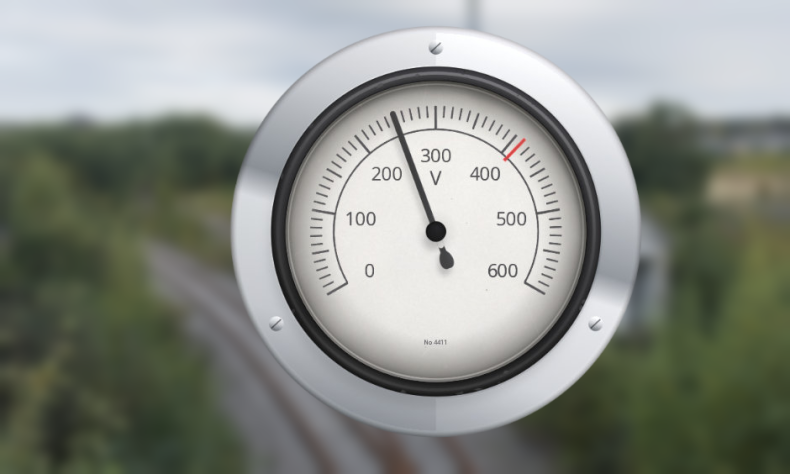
250 V
